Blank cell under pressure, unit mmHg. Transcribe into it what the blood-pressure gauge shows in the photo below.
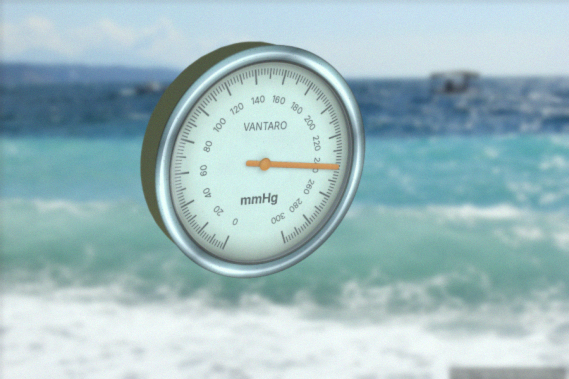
240 mmHg
